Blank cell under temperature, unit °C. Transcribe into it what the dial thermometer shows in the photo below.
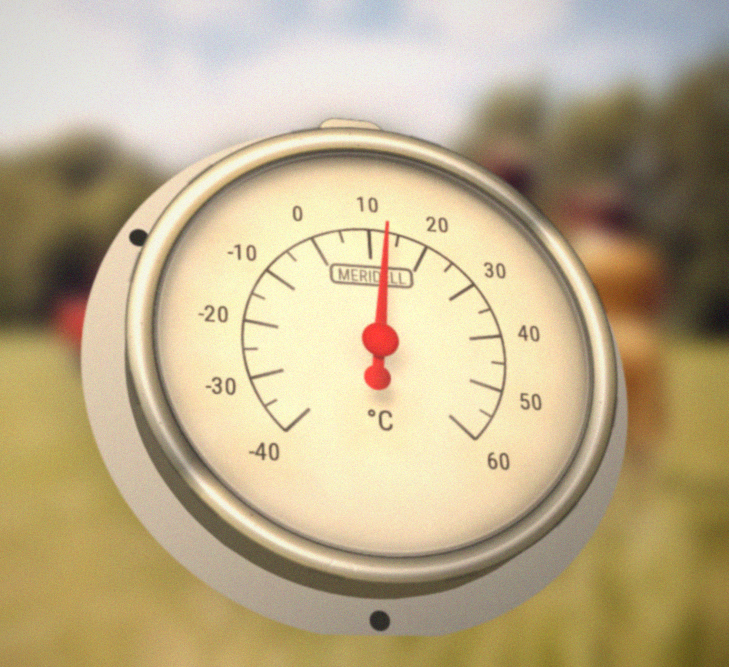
12.5 °C
